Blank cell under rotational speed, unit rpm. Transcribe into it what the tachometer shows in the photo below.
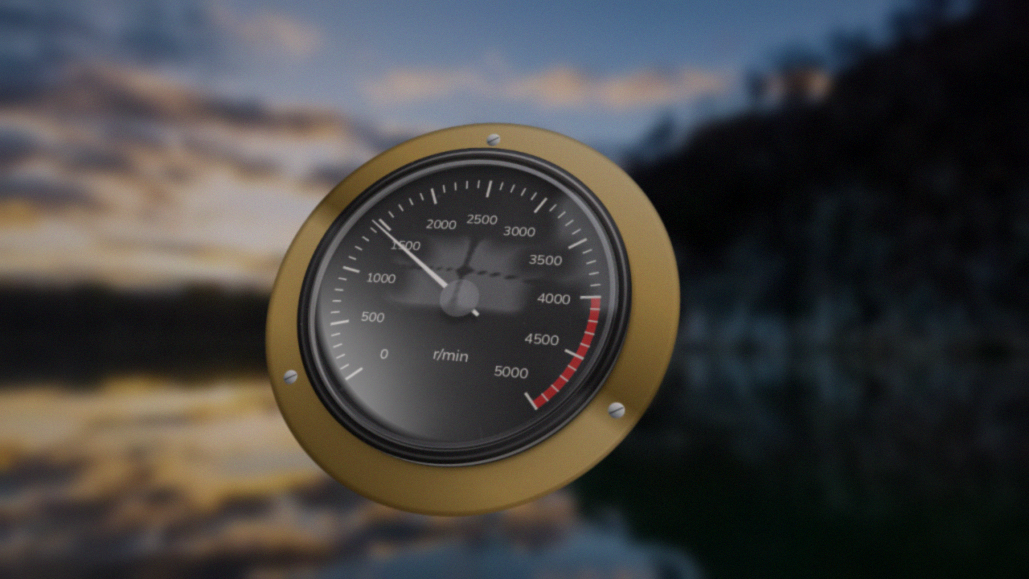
1450 rpm
